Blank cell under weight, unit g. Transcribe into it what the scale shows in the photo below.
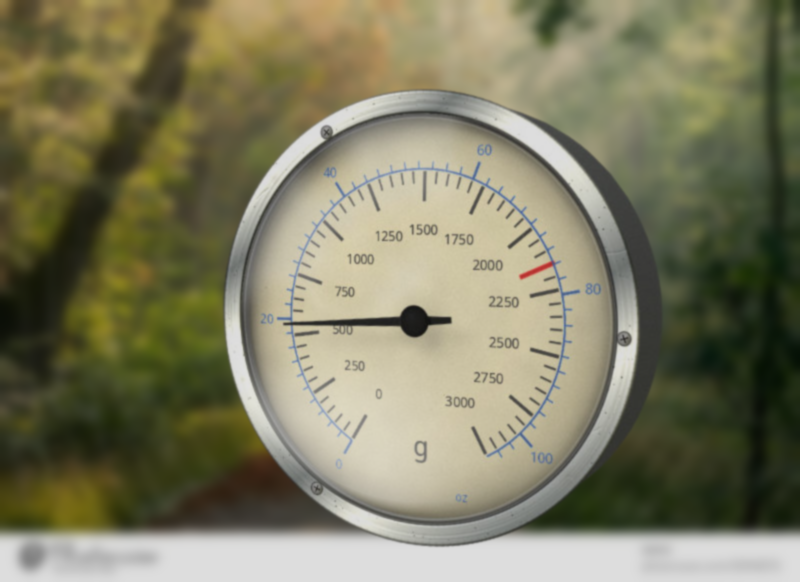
550 g
